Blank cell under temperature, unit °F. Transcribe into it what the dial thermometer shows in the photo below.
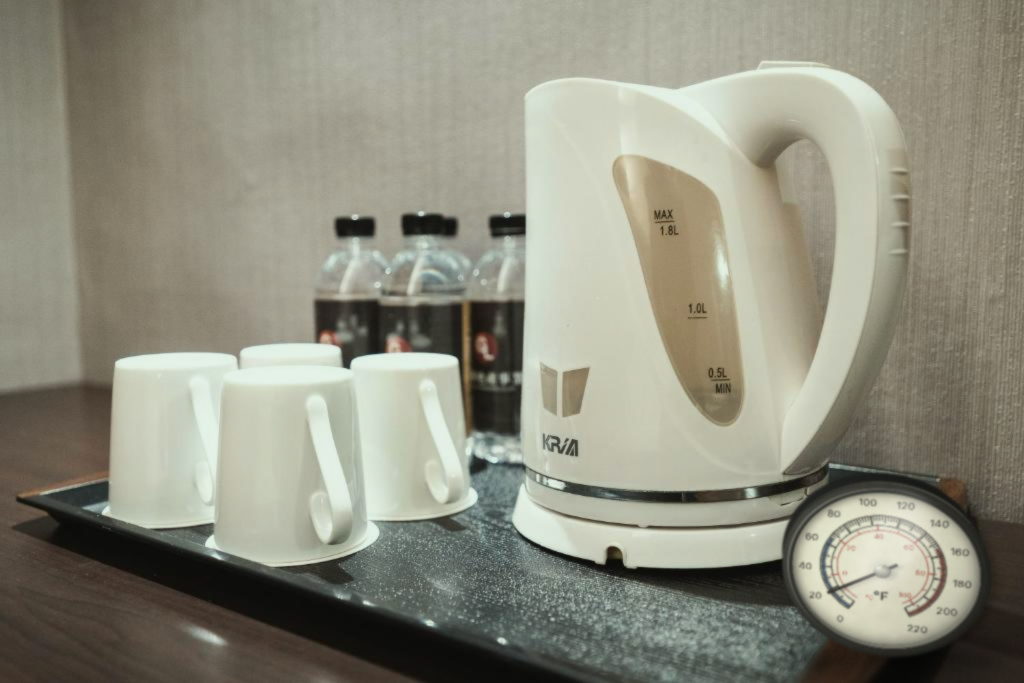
20 °F
